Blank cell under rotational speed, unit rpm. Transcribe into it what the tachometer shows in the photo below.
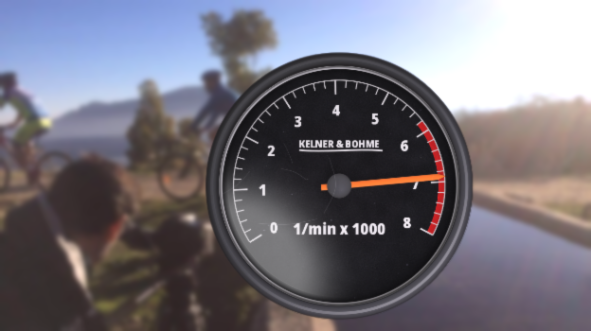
6900 rpm
